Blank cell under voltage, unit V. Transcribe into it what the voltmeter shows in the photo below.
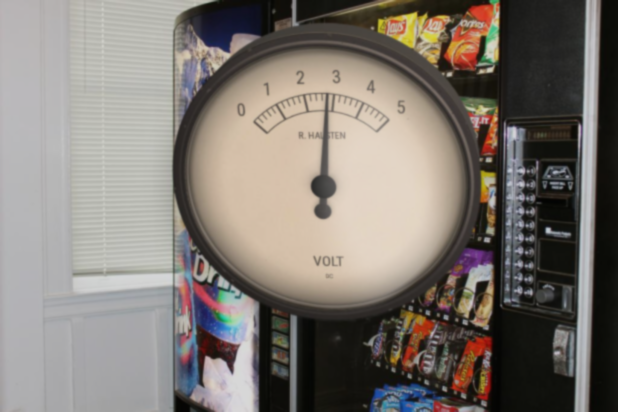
2.8 V
